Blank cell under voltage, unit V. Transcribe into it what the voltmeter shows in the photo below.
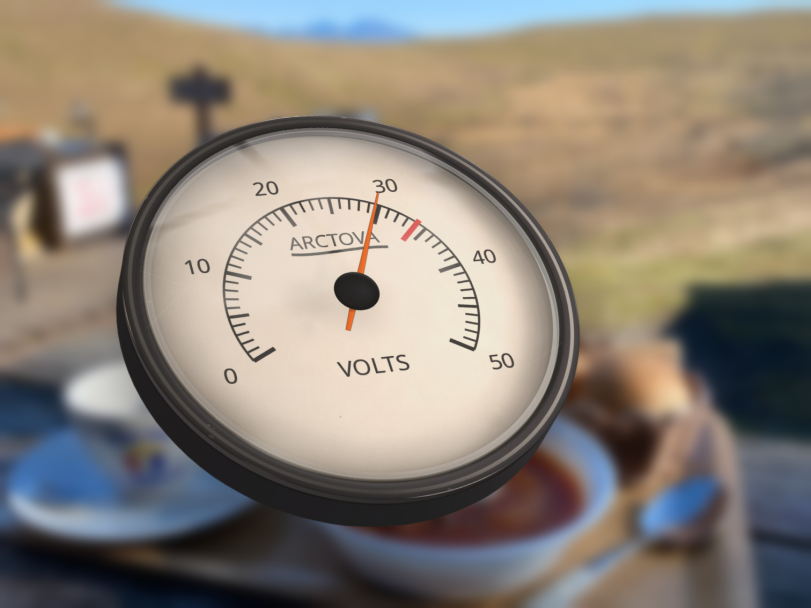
29.5 V
